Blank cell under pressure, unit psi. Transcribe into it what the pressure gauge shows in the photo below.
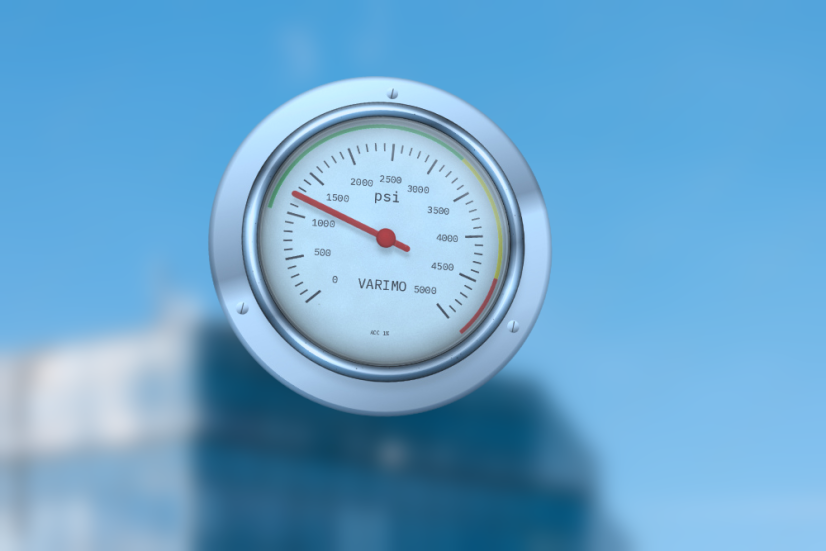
1200 psi
